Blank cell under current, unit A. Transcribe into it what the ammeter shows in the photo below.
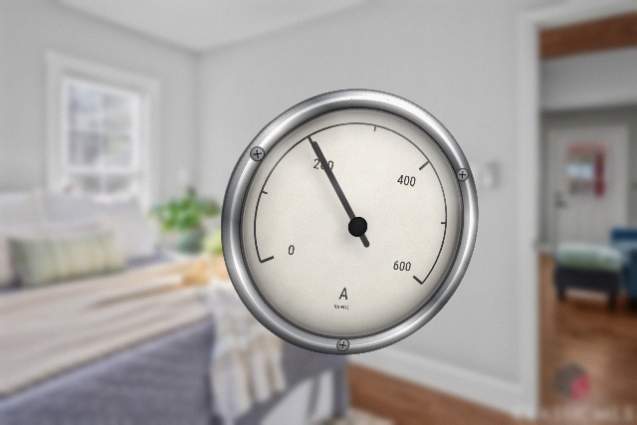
200 A
